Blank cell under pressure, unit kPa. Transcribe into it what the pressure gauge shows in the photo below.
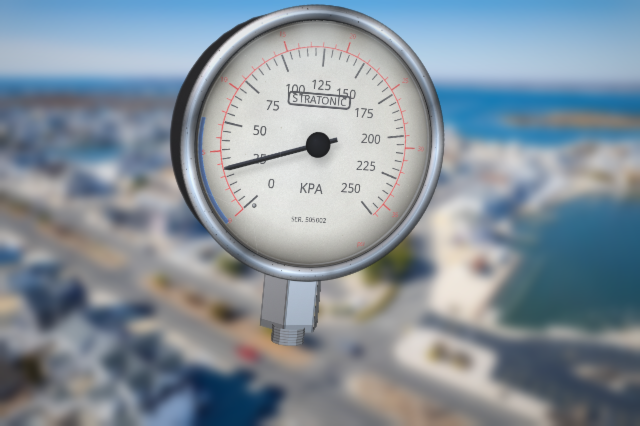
25 kPa
